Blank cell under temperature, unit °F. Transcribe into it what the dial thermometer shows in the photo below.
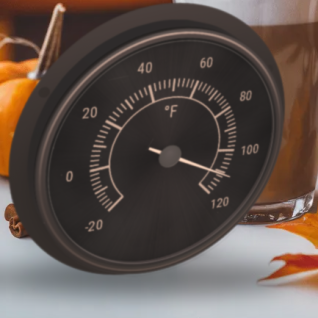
110 °F
